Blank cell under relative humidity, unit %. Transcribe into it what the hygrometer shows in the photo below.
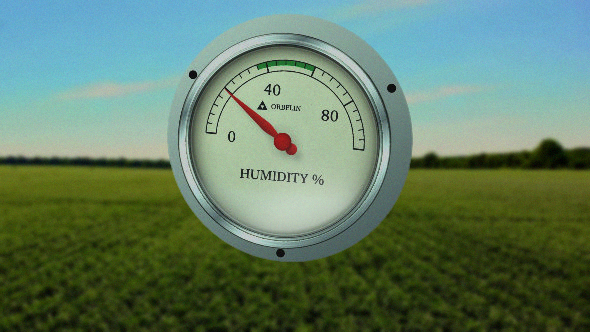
20 %
